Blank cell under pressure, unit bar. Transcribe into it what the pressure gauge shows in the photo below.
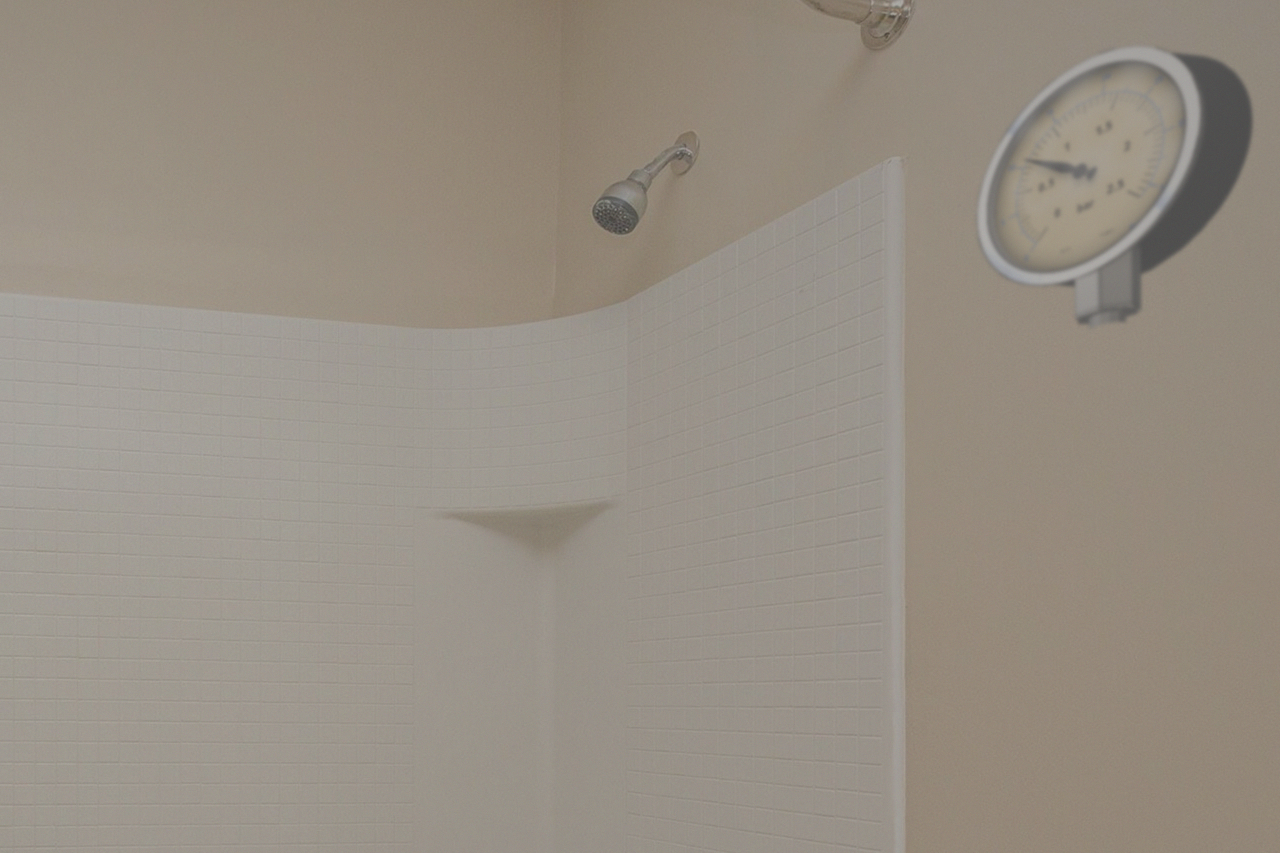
0.75 bar
